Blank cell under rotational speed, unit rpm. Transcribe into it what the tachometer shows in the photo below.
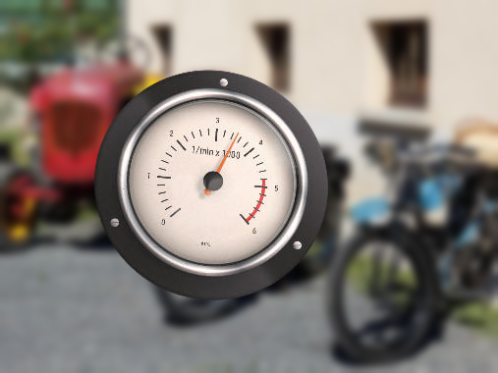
3500 rpm
